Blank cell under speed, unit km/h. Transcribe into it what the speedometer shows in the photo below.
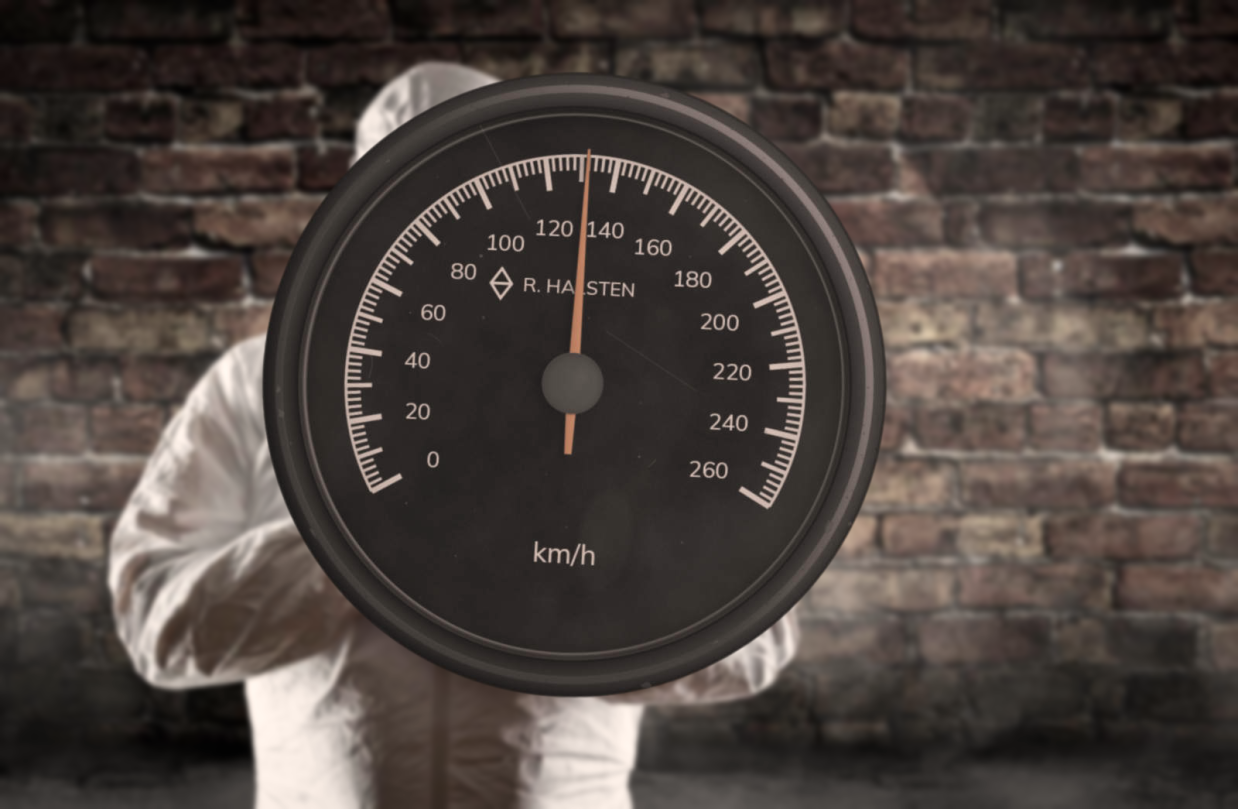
132 km/h
